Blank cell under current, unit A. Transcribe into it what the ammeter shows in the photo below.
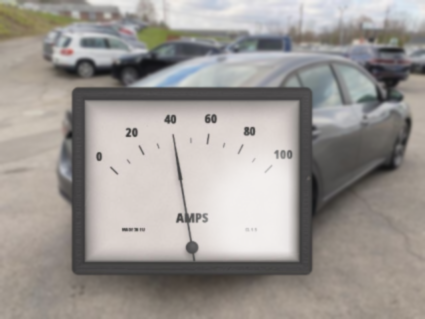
40 A
